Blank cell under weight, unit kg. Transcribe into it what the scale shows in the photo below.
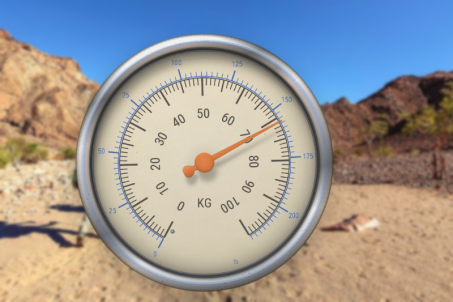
71 kg
